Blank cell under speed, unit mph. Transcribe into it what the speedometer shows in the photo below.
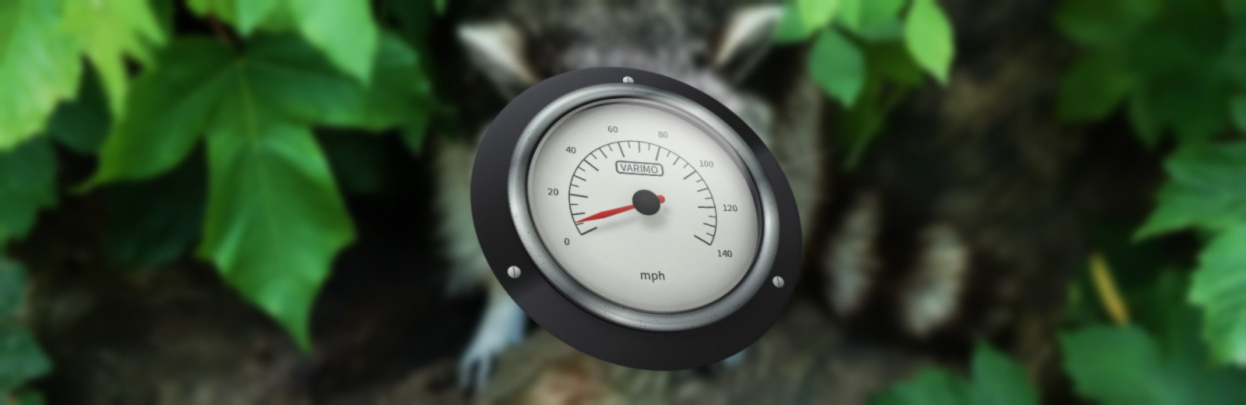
5 mph
